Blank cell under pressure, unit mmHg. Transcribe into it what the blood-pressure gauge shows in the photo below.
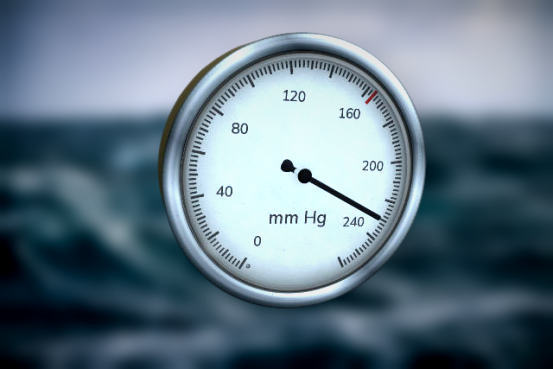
230 mmHg
